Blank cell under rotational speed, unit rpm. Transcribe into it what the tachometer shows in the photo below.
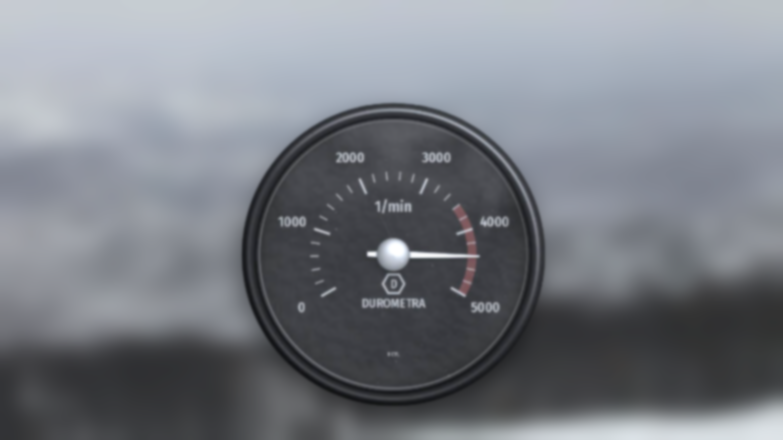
4400 rpm
